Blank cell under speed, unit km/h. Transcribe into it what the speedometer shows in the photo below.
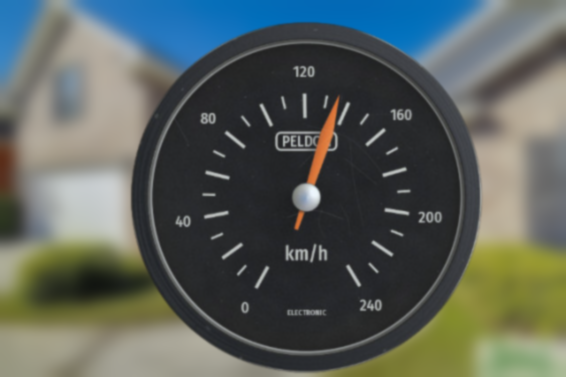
135 km/h
